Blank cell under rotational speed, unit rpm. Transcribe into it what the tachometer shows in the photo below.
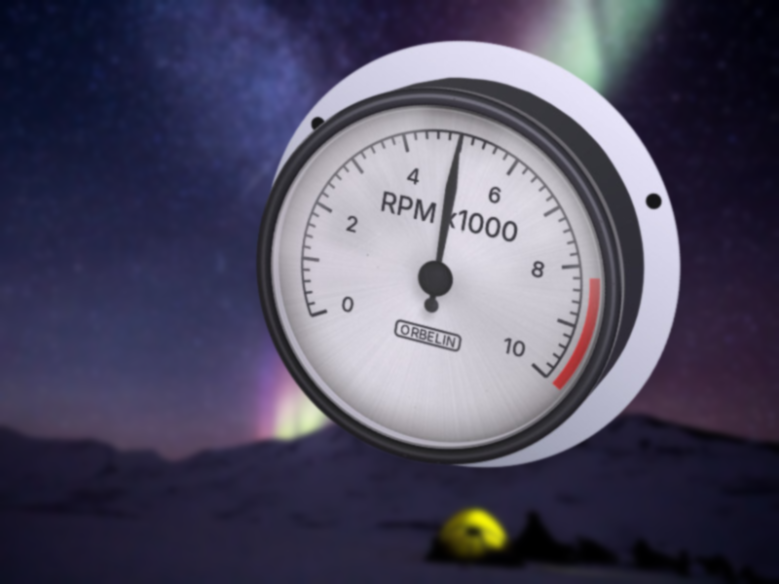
5000 rpm
